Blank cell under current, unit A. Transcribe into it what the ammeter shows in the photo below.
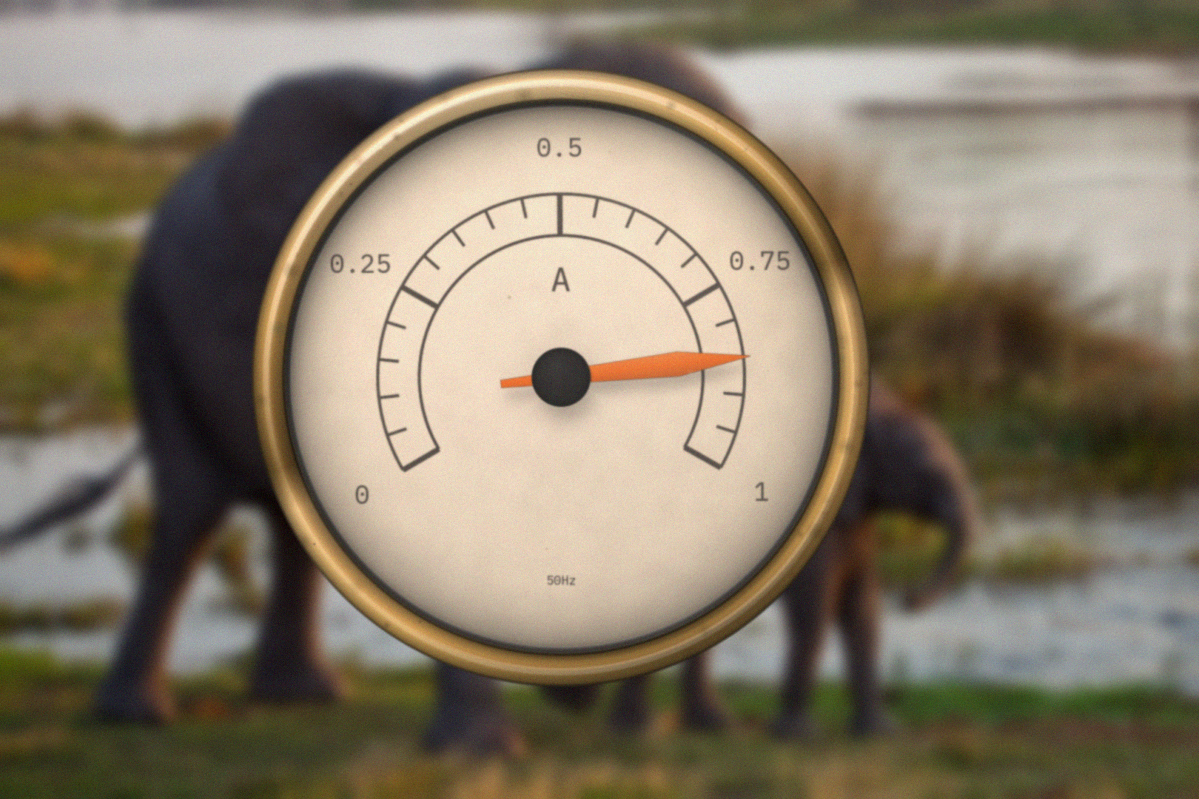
0.85 A
